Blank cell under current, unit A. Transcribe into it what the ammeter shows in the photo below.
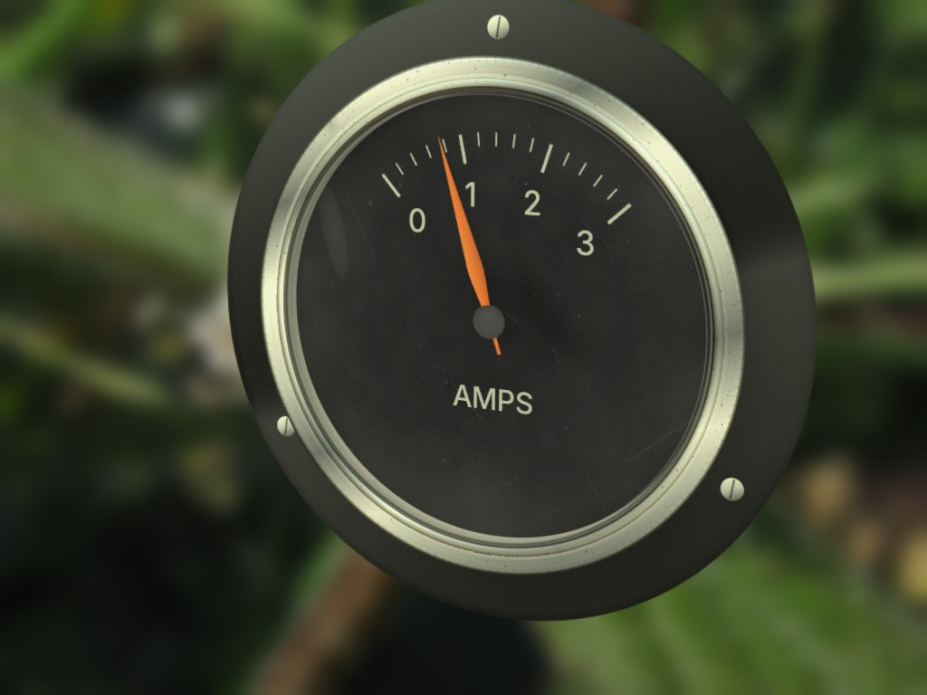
0.8 A
